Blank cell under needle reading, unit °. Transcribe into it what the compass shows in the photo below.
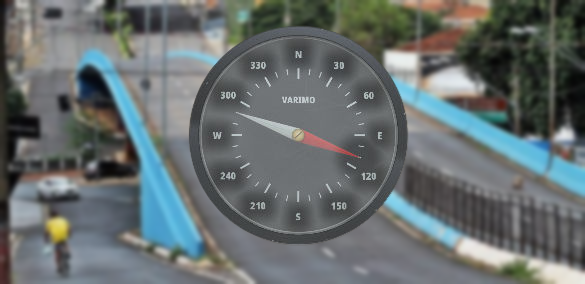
110 °
